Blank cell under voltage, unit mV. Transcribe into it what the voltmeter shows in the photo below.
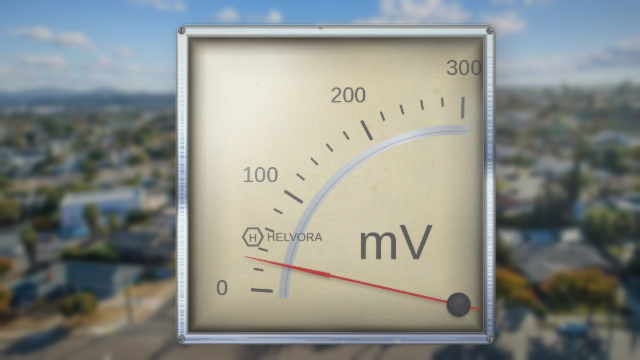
30 mV
